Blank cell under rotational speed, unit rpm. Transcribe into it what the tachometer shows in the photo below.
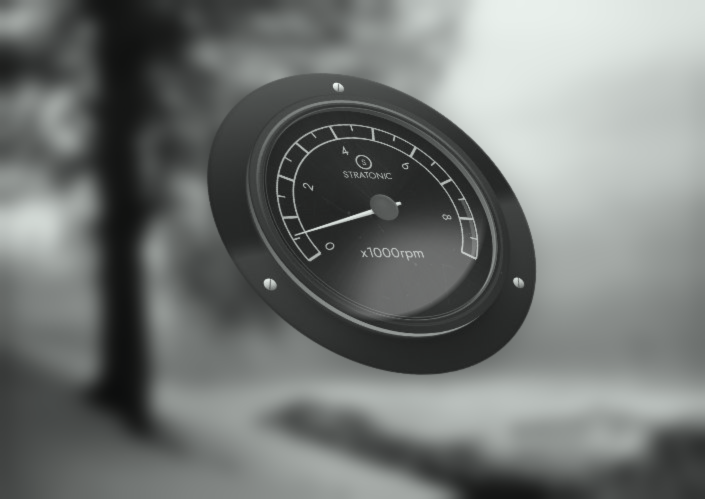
500 rpm
